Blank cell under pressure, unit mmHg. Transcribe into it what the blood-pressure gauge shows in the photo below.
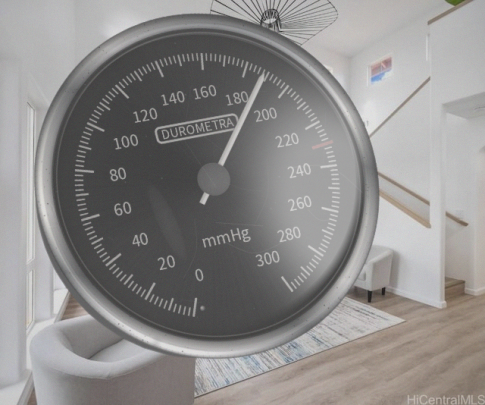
188 mmHg
